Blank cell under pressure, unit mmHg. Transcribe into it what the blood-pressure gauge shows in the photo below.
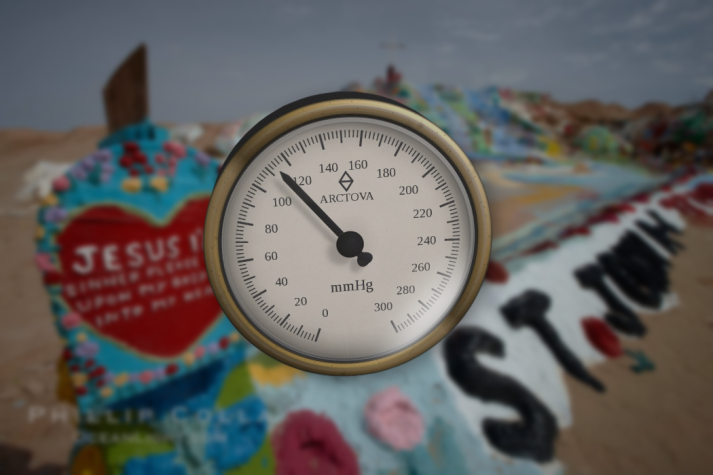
114 mmHg
